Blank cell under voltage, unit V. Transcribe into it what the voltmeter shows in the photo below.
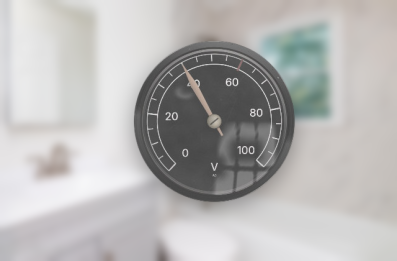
40 V
